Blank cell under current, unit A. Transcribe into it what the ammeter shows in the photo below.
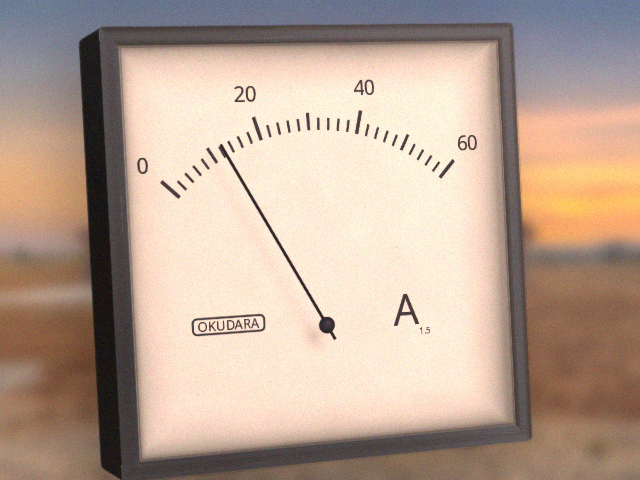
12 A
